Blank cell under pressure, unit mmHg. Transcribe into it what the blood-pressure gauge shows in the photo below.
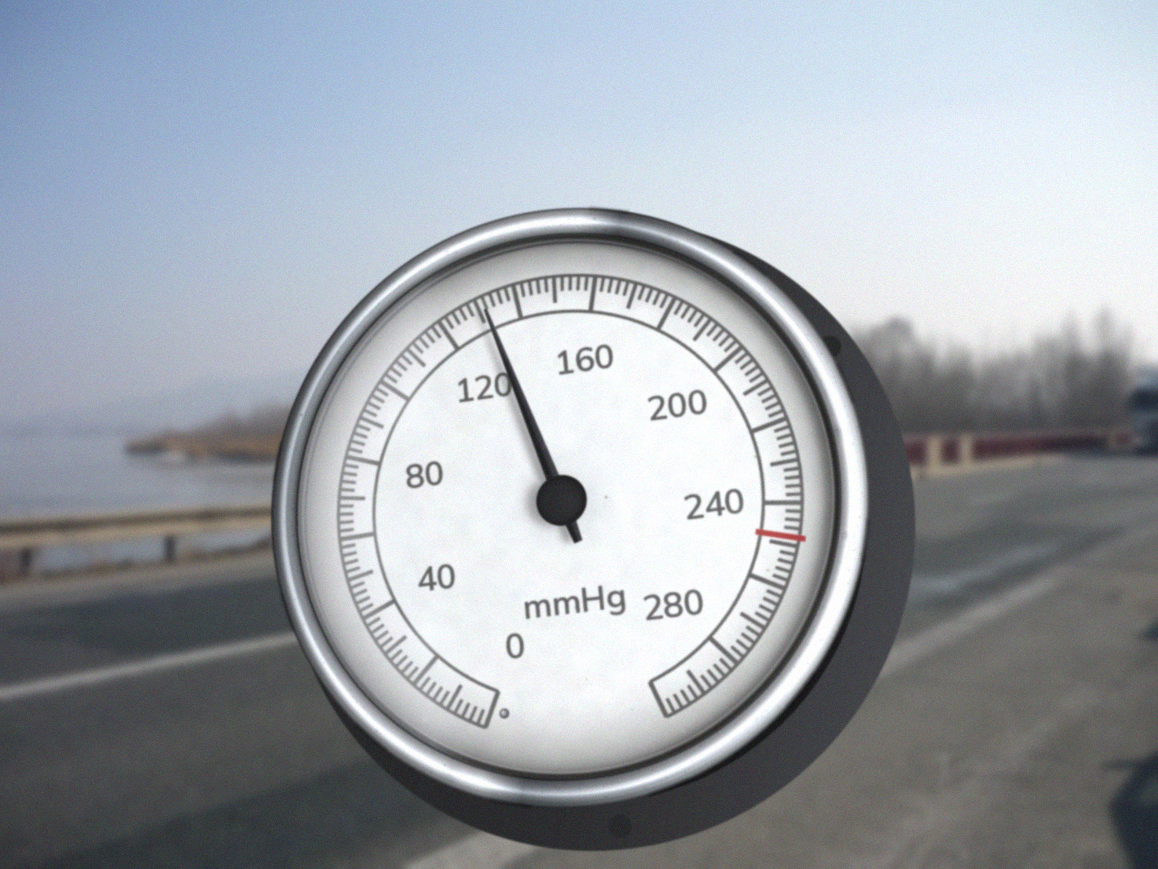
132 mmHg
